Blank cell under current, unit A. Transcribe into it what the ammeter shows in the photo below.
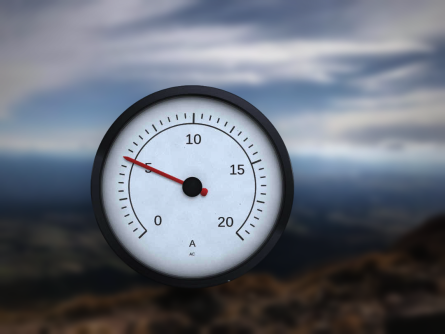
5 A
